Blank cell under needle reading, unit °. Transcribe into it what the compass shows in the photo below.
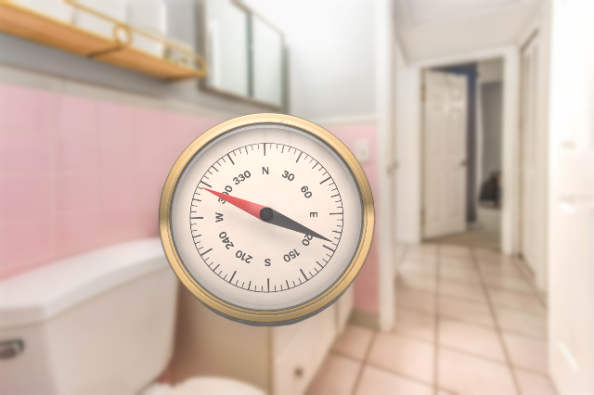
295 °
